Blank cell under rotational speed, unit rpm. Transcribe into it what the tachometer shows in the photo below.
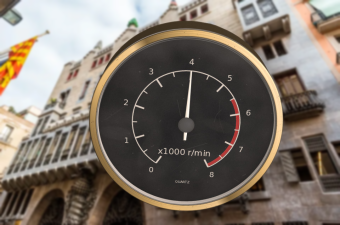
4000 rpm
